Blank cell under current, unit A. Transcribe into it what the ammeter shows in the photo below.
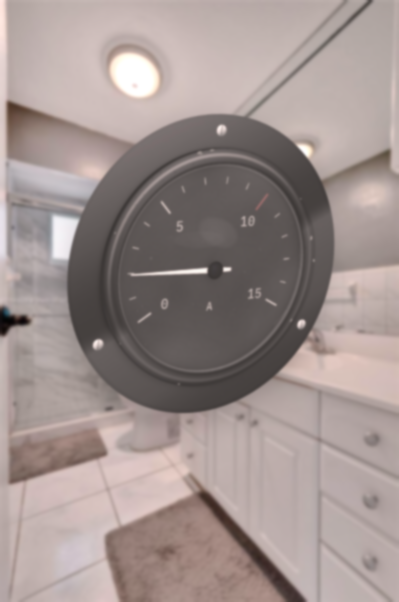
2 A
